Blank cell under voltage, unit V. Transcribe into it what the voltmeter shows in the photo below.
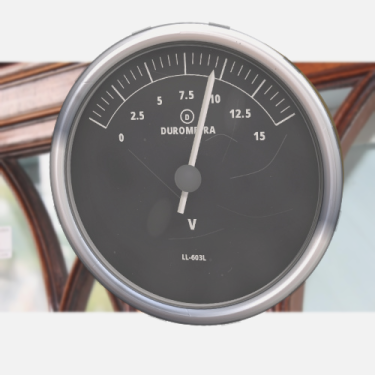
9.5 V
